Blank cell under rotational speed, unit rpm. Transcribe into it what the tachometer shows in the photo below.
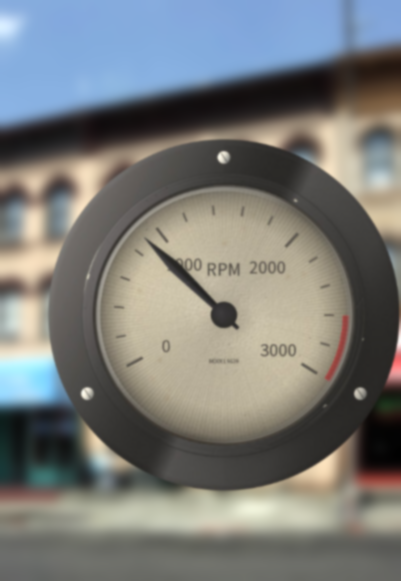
900 rpm
